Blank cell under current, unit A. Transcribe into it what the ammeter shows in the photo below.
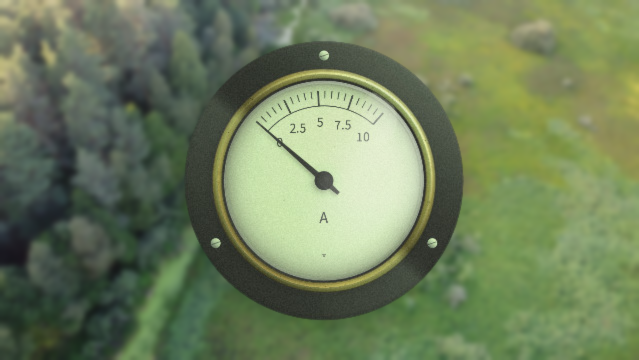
0 A
